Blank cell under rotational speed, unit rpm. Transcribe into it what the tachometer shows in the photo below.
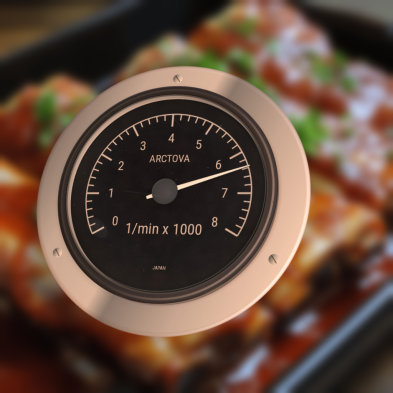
6400 rpm
